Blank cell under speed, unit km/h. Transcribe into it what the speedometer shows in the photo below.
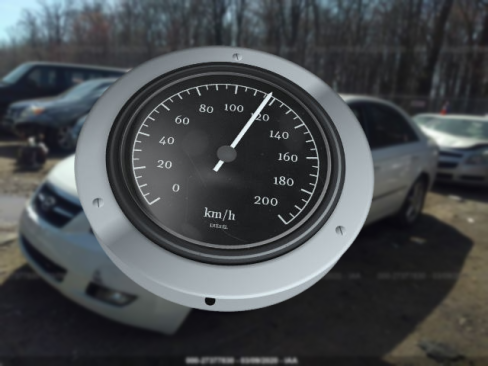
117.5 km/h
